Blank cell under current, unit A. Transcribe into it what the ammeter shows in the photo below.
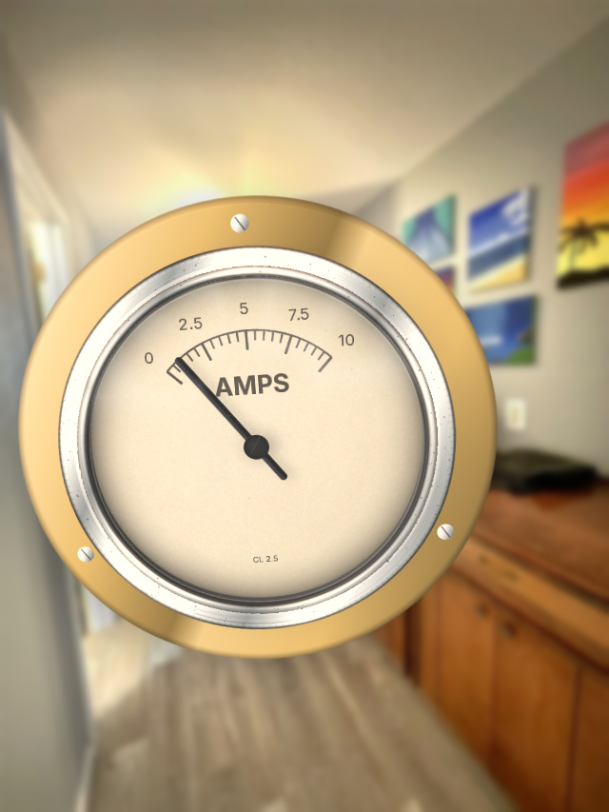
1 A
